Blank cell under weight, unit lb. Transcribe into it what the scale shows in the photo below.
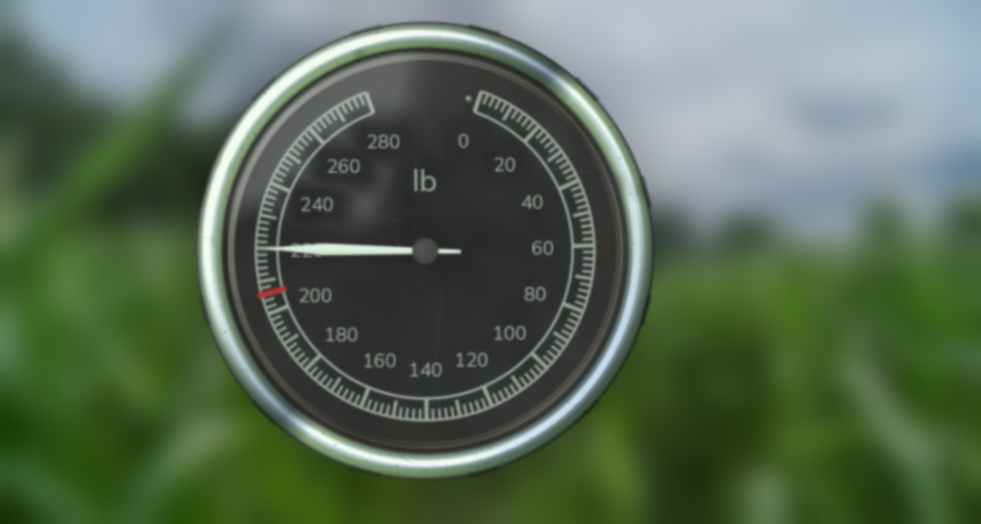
220 lb
